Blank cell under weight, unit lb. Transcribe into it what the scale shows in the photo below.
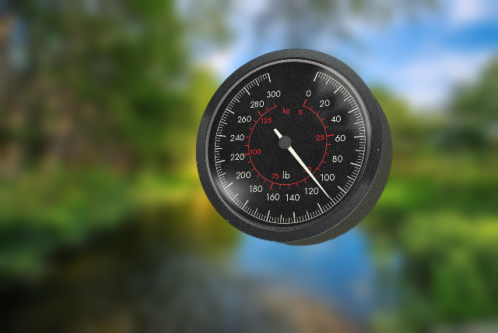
110 lb
